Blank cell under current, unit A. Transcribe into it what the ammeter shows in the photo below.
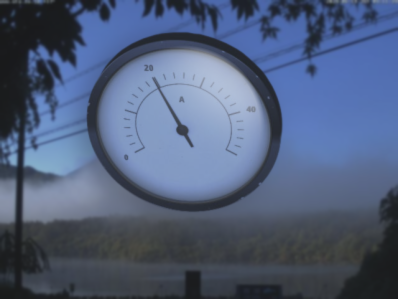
20 A
